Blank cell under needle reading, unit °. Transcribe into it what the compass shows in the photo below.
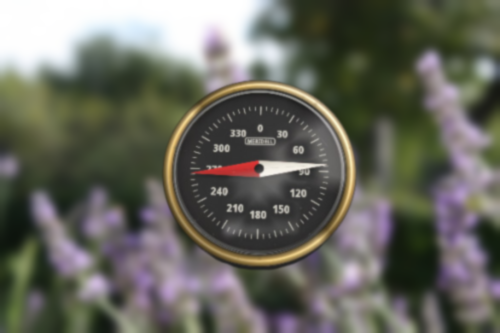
265 °
